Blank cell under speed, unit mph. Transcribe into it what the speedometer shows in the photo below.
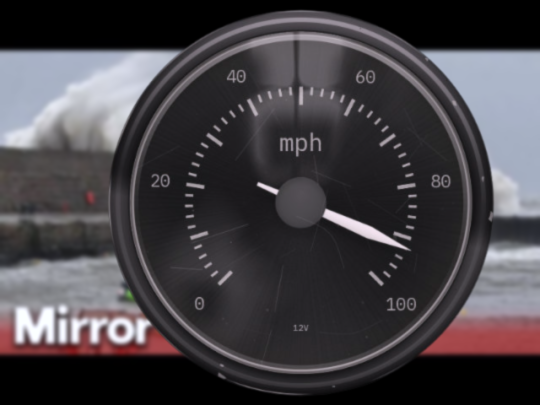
92 mph
